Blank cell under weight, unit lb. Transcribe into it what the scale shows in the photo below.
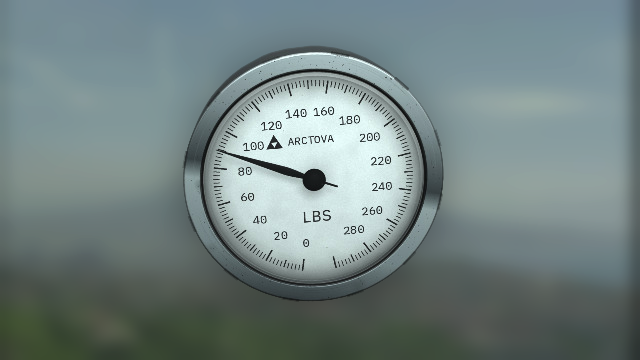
90 lb
